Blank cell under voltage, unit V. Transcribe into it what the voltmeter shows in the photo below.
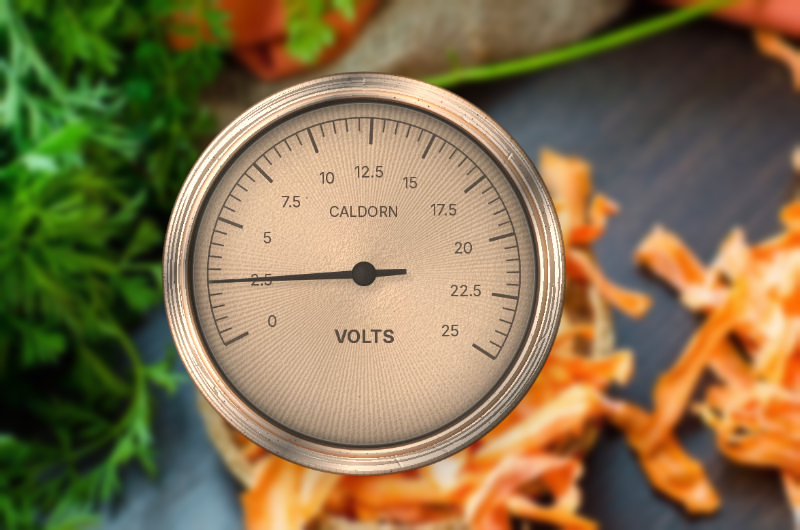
2.5 V
